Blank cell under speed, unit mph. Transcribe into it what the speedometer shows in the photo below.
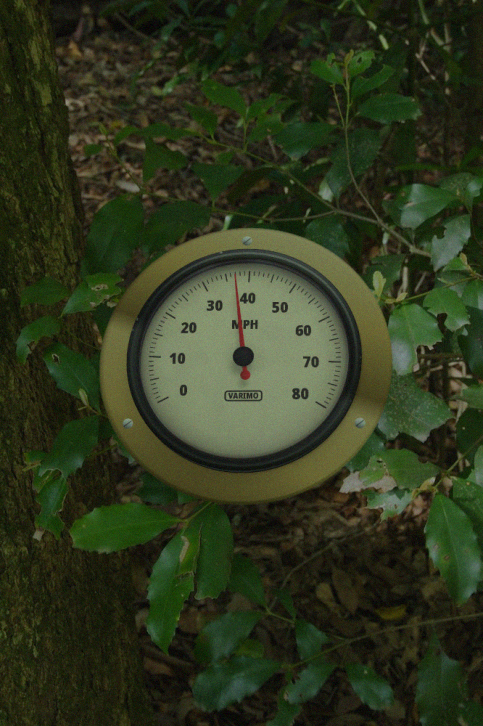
37 mph
